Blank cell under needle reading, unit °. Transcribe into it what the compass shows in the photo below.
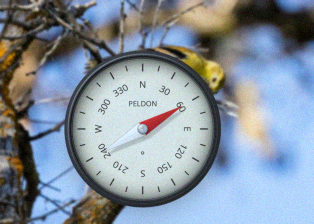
60 °
